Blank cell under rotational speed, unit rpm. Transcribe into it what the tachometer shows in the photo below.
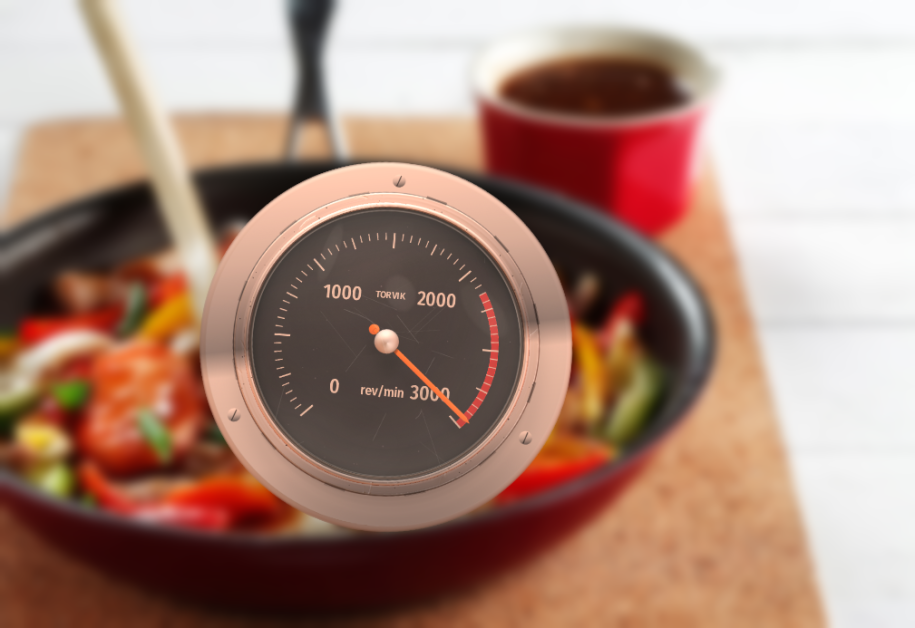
2950 rpm
